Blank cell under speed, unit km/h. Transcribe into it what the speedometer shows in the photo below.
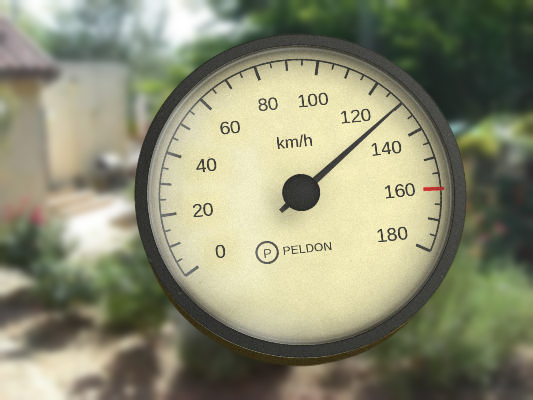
130 km/h
